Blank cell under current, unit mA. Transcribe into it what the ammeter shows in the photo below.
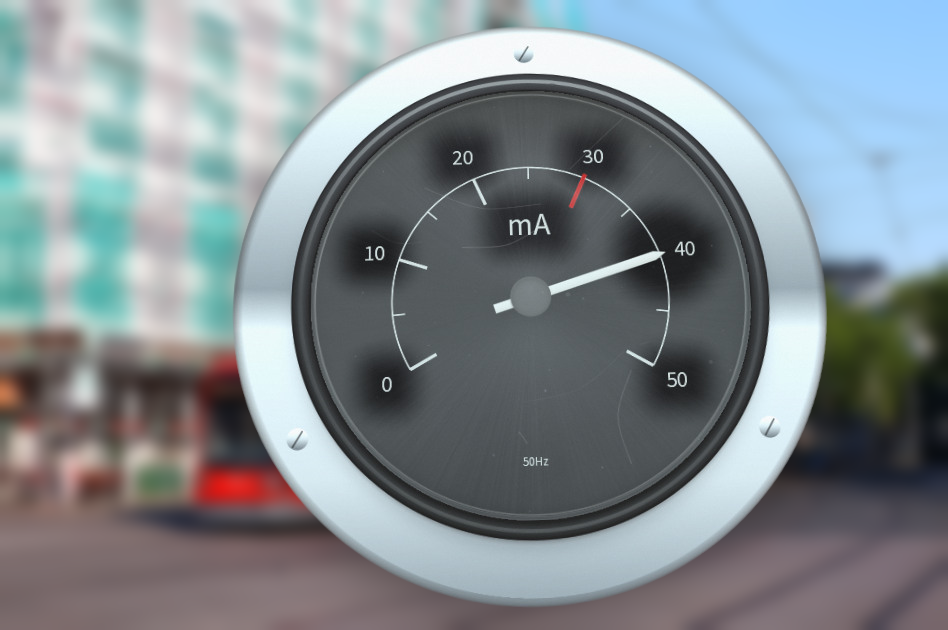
40 mA
